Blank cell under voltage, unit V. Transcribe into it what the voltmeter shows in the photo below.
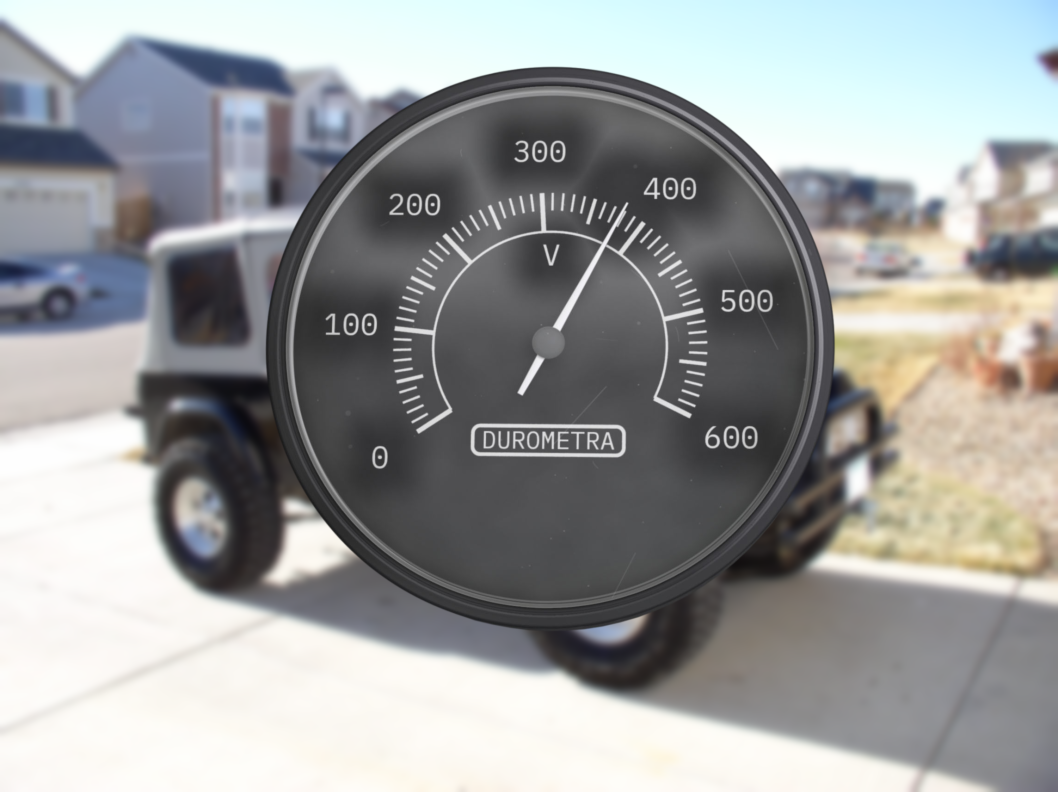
380 V
